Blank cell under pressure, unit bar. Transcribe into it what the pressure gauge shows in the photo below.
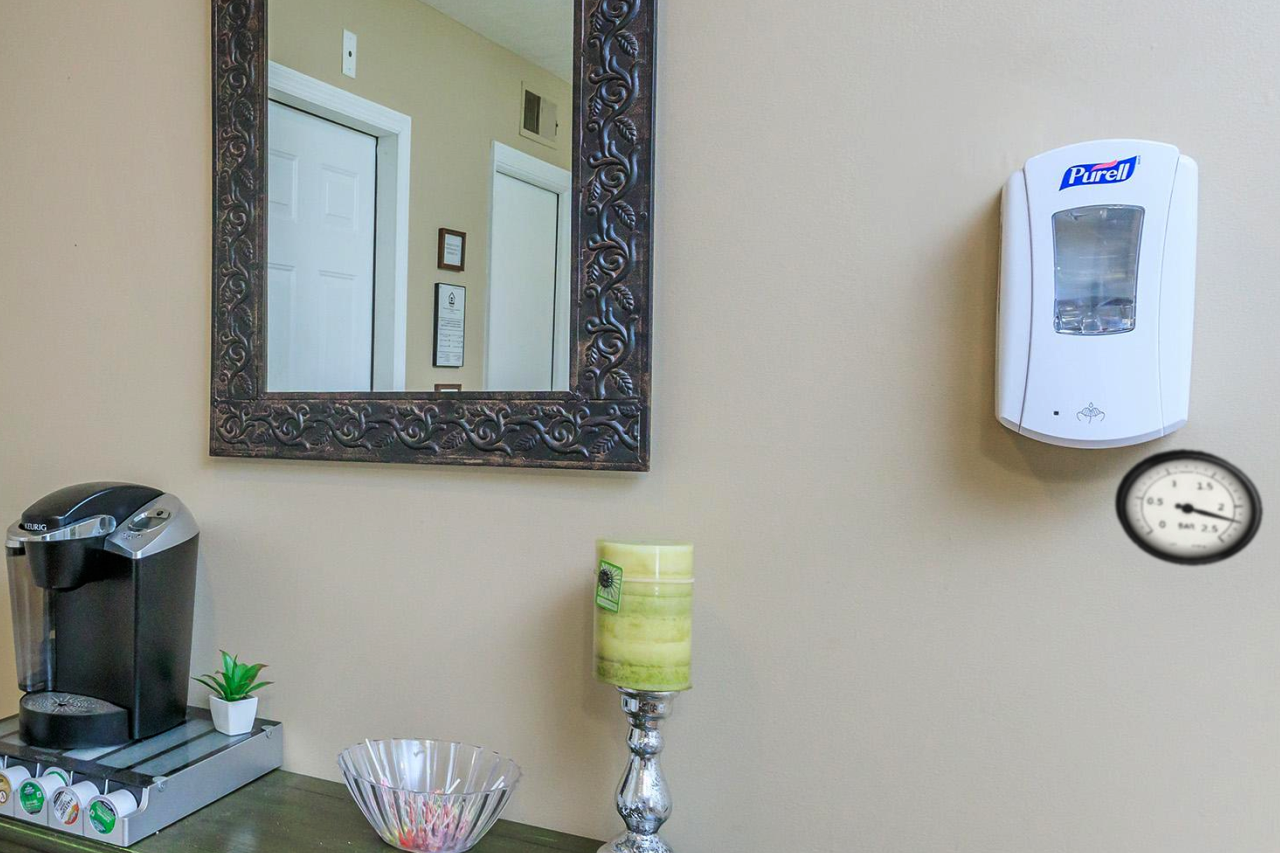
2.2 bar
